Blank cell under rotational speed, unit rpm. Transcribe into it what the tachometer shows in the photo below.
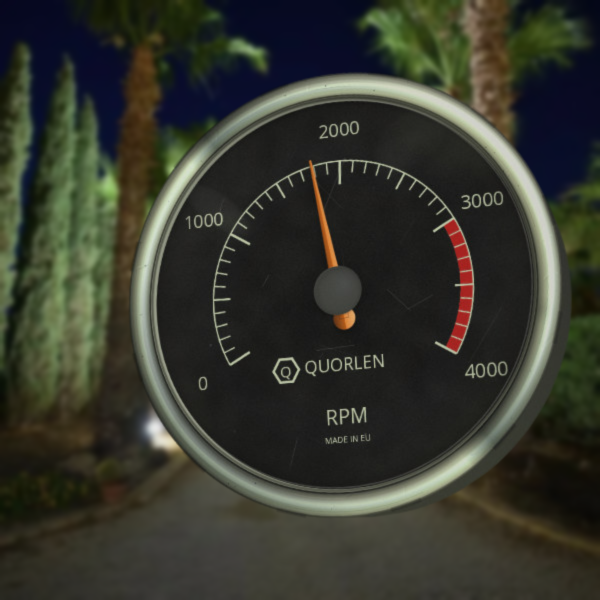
1800 rpm
